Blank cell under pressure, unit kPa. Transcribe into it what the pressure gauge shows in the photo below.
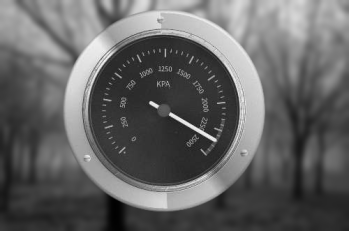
2350 kPa
